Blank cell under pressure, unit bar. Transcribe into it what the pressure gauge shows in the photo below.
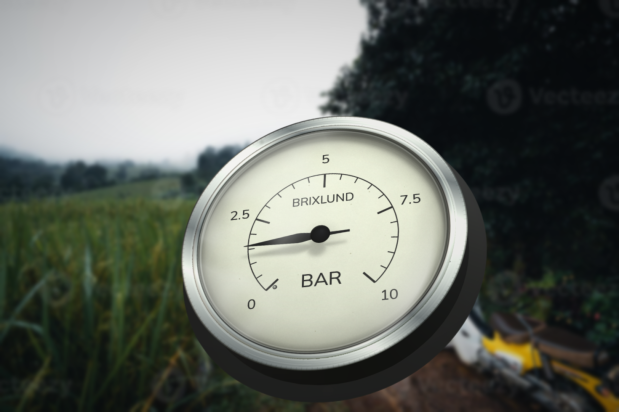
1.5 bar
